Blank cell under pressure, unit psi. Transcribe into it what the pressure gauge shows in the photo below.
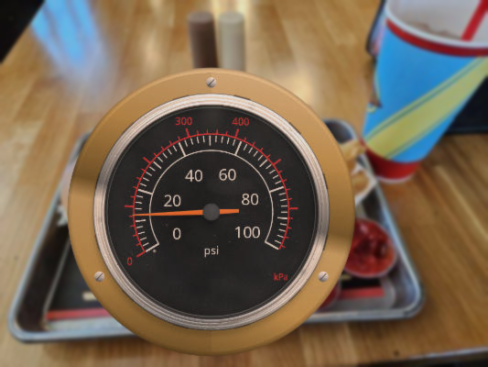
12 psi
